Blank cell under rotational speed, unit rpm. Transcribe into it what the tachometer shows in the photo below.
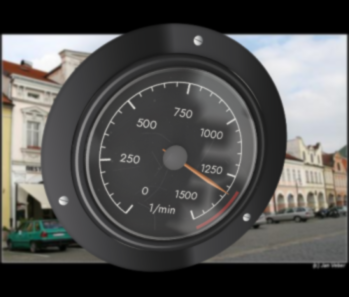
1325 rpm
